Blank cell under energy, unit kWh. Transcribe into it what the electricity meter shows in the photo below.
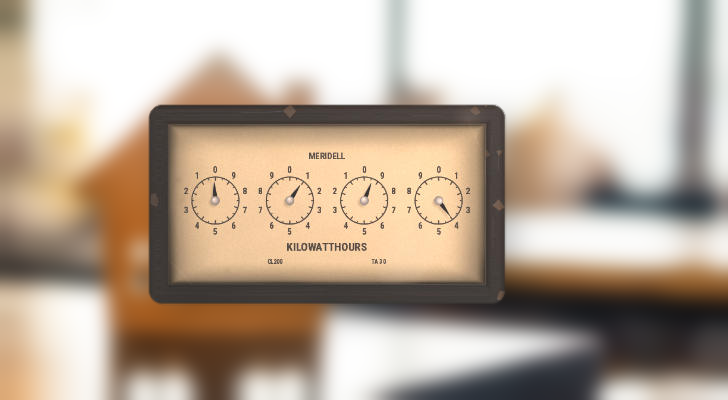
94 kWh
